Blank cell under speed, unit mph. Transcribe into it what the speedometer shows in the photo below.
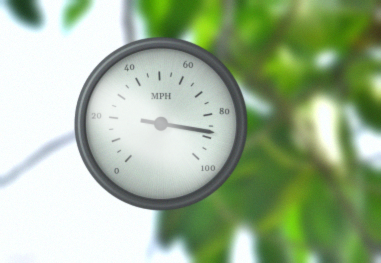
87.5 mph
